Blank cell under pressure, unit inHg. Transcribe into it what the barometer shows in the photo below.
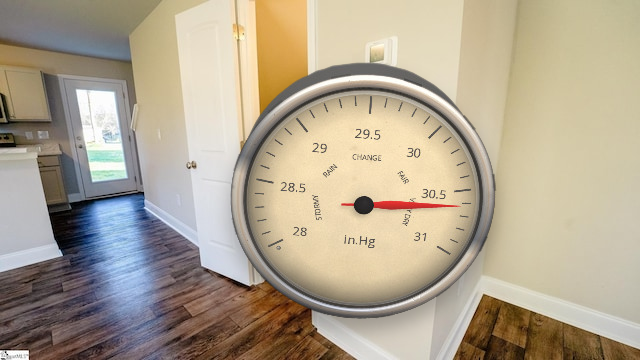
30.6 inHg
